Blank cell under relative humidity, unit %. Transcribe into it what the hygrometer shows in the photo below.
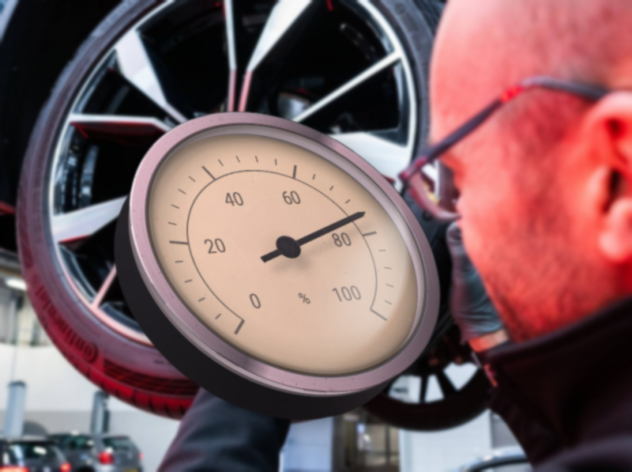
76 %
